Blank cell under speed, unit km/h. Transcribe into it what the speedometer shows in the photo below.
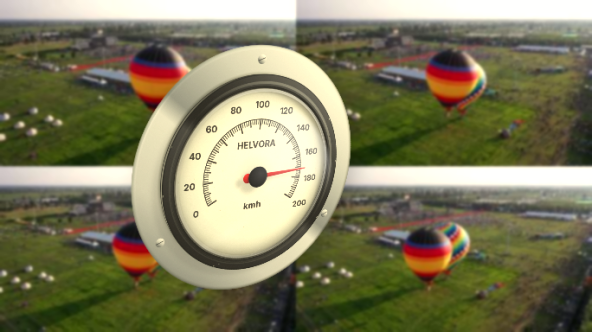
170 km/h
